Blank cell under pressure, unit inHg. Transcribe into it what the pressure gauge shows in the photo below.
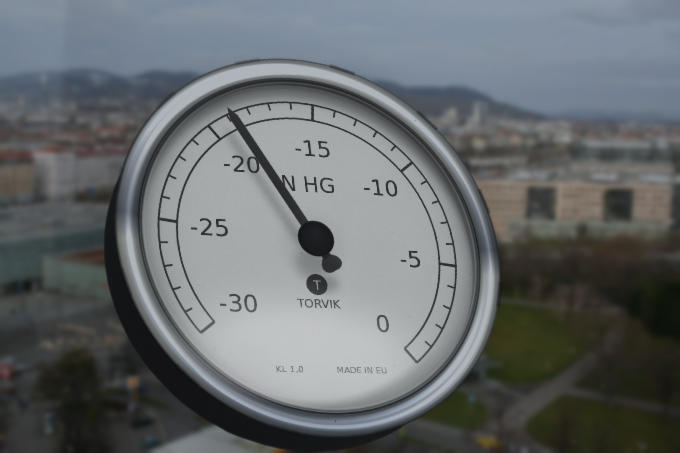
-19 inHg
